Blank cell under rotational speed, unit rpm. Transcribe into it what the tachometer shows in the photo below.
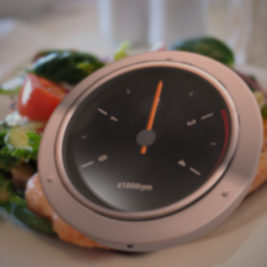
2000 rpm
